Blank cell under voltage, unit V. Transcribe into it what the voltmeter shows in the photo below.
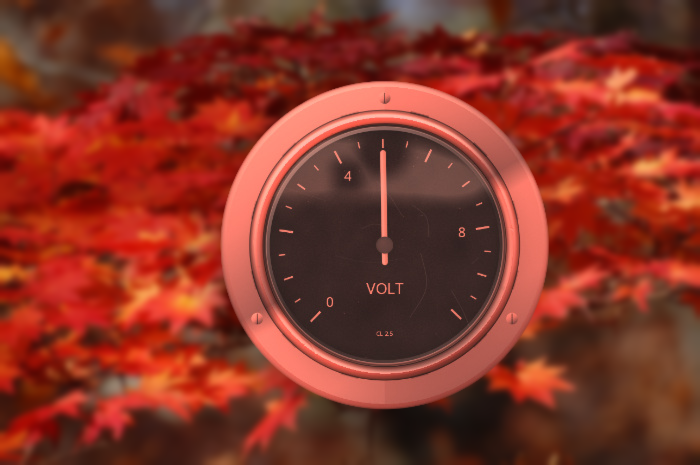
5 V
